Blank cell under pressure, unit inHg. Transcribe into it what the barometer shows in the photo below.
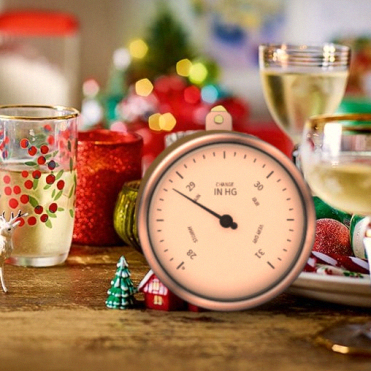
28.85 inHg
